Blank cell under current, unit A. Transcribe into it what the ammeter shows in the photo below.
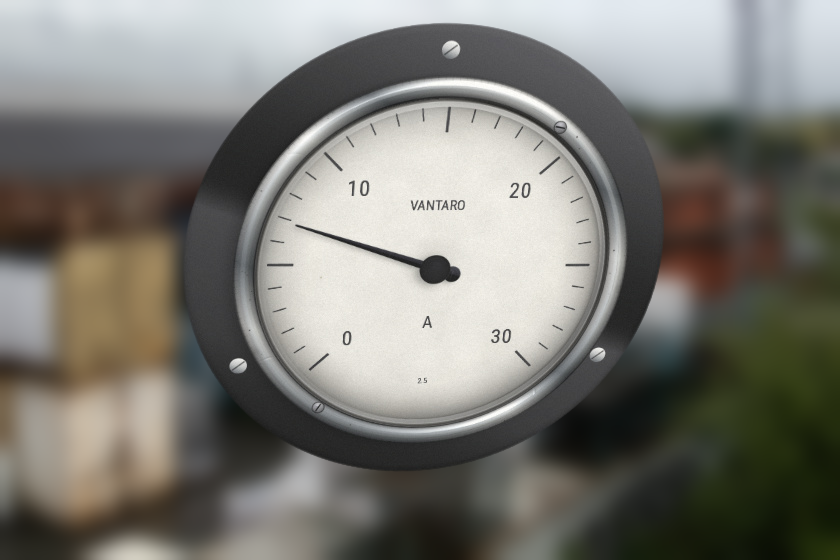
7 A
